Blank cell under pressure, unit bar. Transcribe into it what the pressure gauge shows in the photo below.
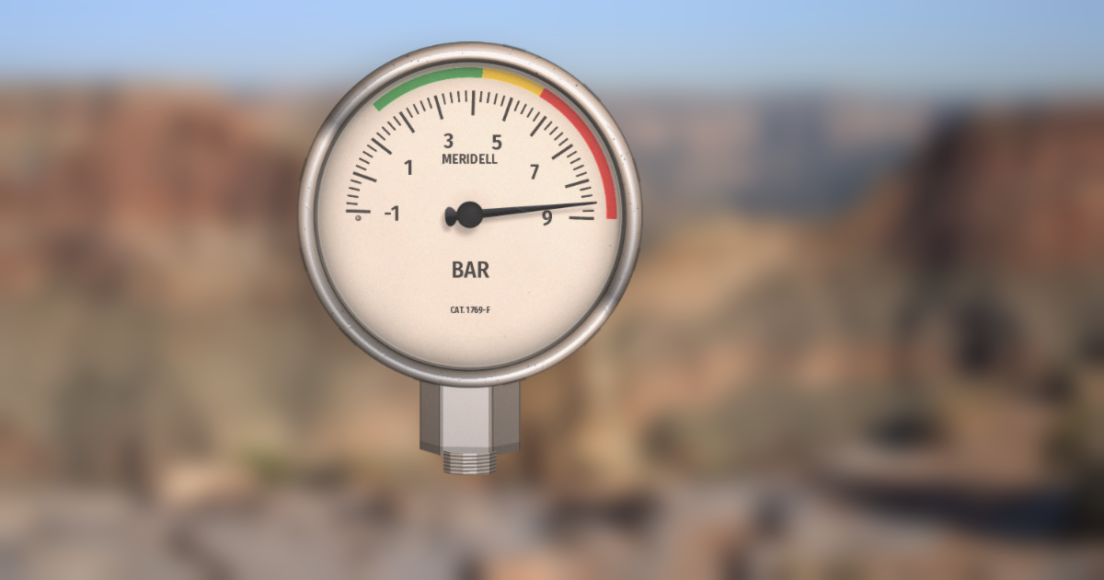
8.6 bar
